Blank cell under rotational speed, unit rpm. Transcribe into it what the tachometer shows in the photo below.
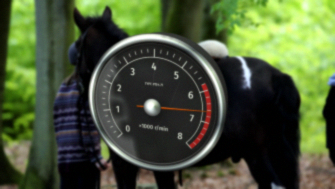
6600 rpm
